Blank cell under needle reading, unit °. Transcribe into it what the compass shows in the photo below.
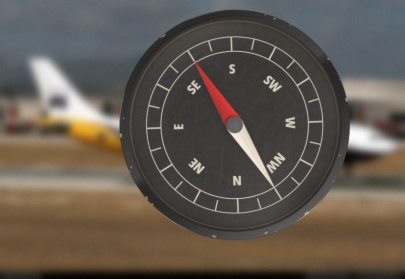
150 °
